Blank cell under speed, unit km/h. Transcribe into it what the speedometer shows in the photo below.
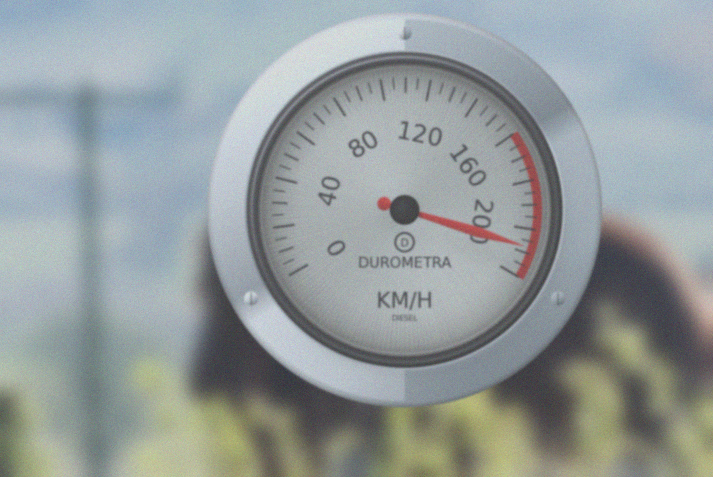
207.5 km/h
